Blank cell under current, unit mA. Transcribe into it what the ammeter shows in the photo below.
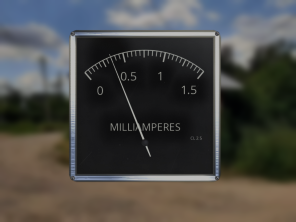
0.35 mA
